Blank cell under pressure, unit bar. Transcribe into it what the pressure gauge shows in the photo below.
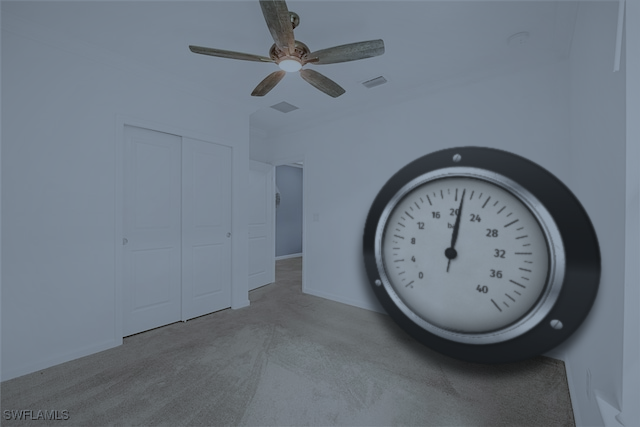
21 bar
